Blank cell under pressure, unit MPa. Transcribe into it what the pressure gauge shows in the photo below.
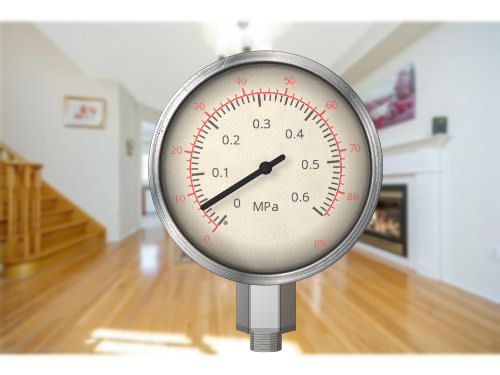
0.04 MPa
